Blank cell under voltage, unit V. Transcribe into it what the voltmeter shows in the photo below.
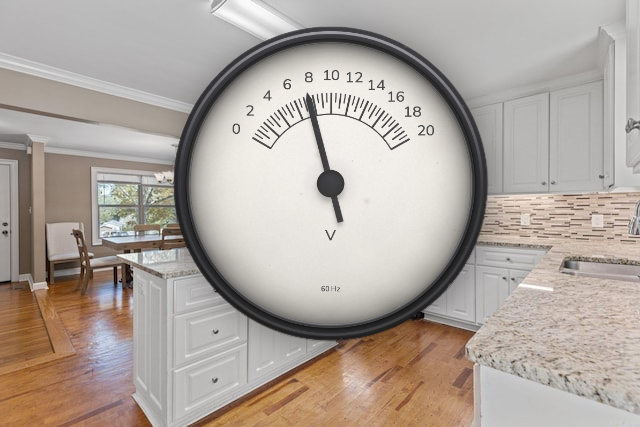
7.5 V
